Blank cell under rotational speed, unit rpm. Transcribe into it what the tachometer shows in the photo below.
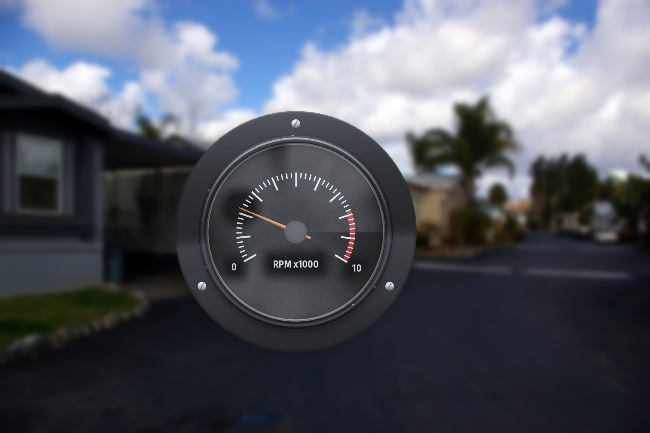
2200 rpm
